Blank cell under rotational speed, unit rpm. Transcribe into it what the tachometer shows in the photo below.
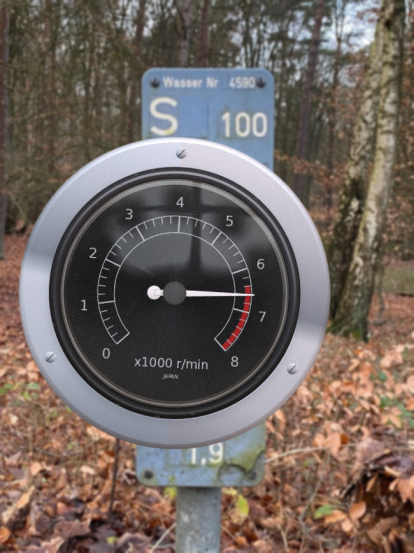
6600 rpm
